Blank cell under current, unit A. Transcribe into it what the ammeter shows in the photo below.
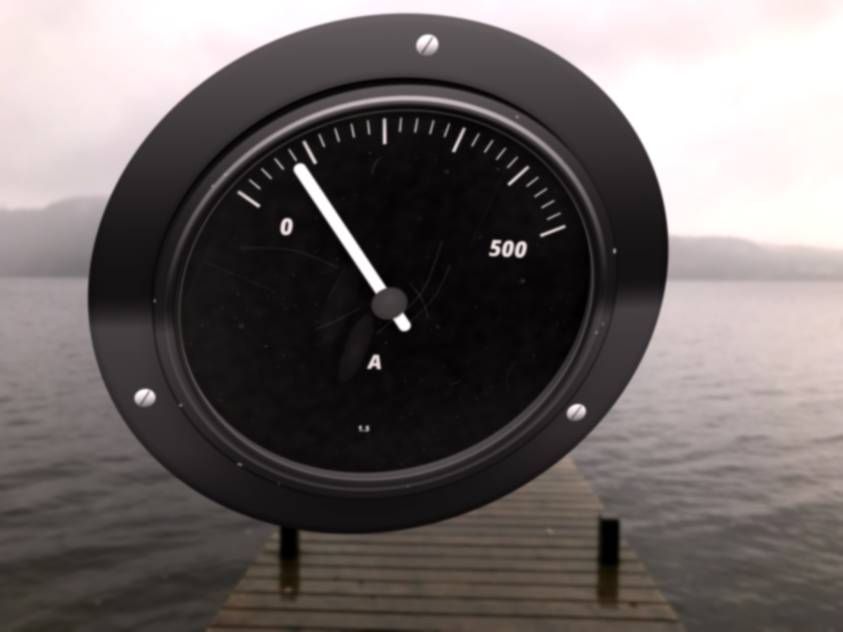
80 A
